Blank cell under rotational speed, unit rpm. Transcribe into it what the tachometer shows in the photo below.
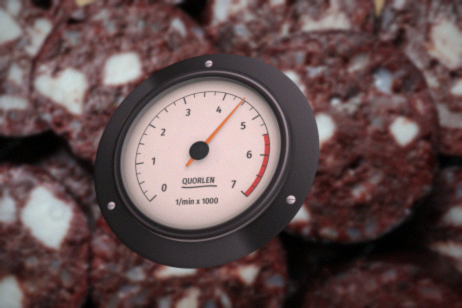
4500 rpm
